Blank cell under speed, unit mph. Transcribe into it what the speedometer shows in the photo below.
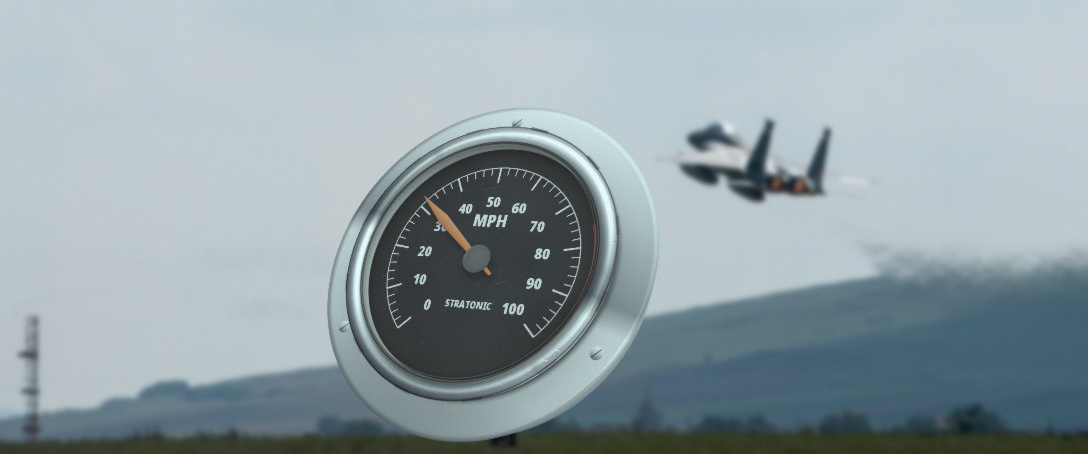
32 mph
